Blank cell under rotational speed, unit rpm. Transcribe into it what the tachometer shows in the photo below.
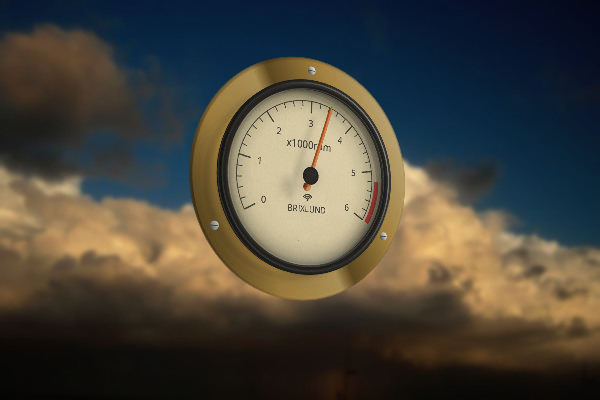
3400 rpm
